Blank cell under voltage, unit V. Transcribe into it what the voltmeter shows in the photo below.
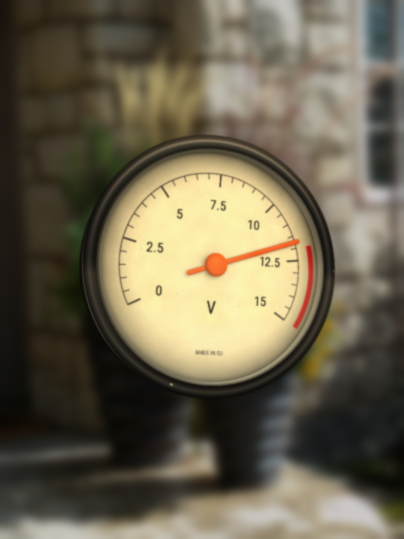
11.75 V
